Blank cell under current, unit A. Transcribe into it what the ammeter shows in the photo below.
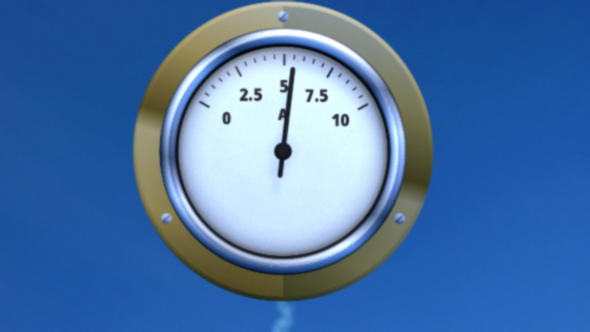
5.5 A
